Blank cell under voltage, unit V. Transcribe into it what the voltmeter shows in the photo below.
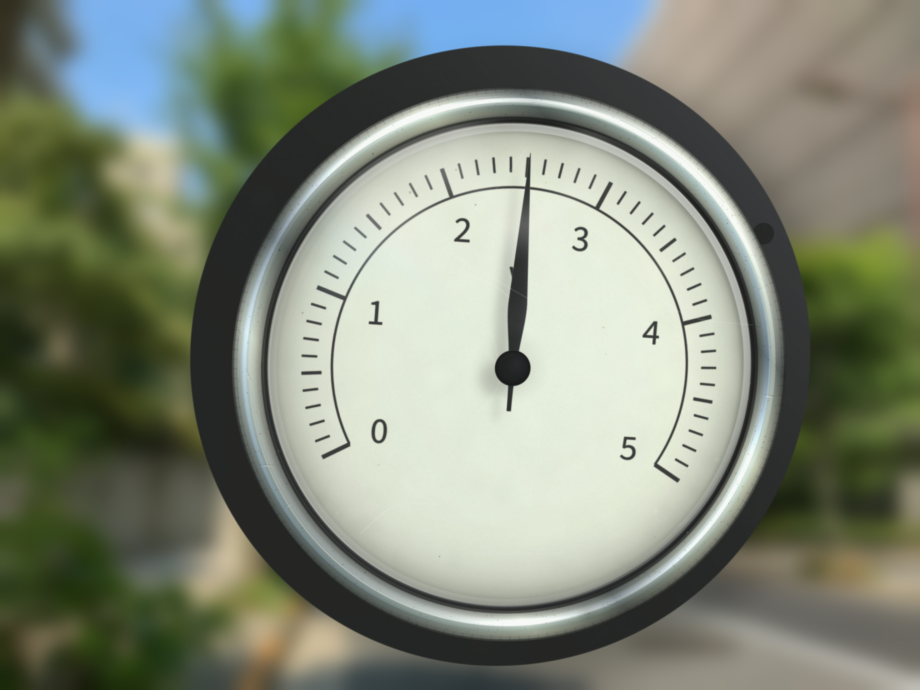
2.5 V
